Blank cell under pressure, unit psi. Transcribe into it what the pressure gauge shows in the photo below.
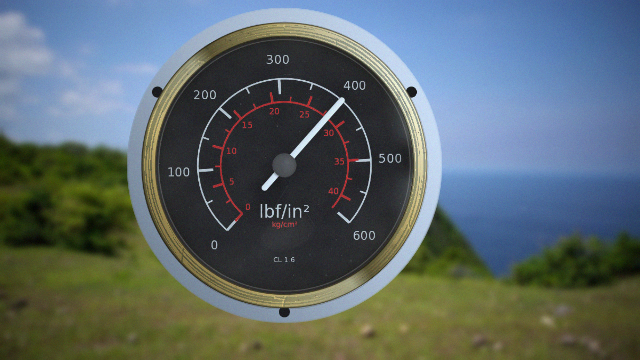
400 psi
